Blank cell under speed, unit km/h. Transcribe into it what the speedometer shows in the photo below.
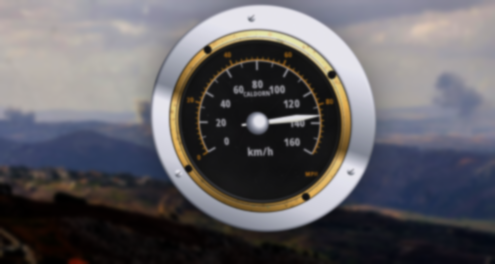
135 km/h
